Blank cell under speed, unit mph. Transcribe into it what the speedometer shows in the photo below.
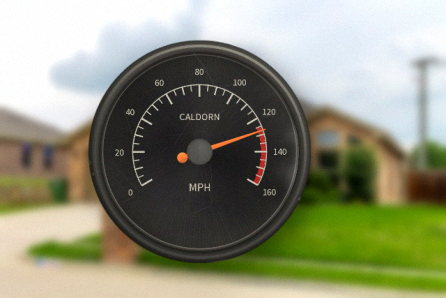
127.5 mph
